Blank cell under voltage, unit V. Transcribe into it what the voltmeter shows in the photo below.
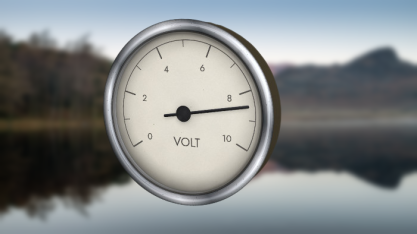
8.5 V
